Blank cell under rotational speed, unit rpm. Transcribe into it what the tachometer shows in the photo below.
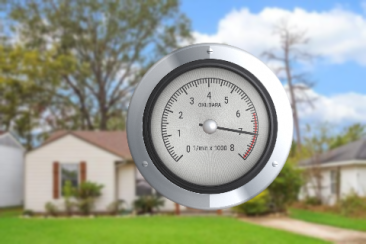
7000 rpm
